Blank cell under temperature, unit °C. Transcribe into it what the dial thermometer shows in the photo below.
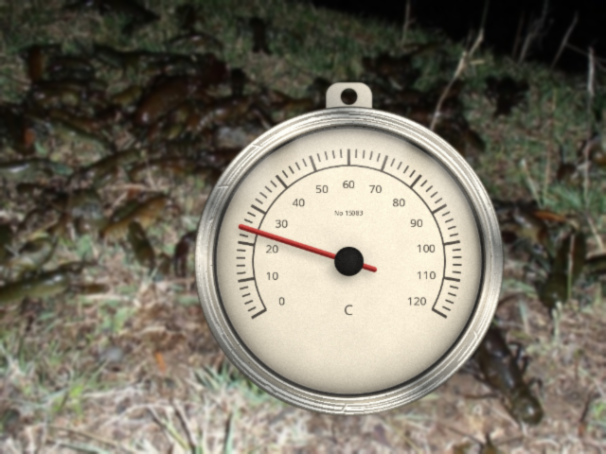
24 °C
